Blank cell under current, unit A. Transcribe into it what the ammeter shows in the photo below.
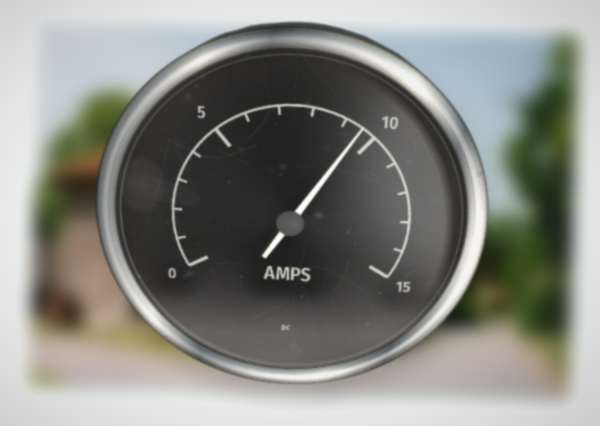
9.5 A
